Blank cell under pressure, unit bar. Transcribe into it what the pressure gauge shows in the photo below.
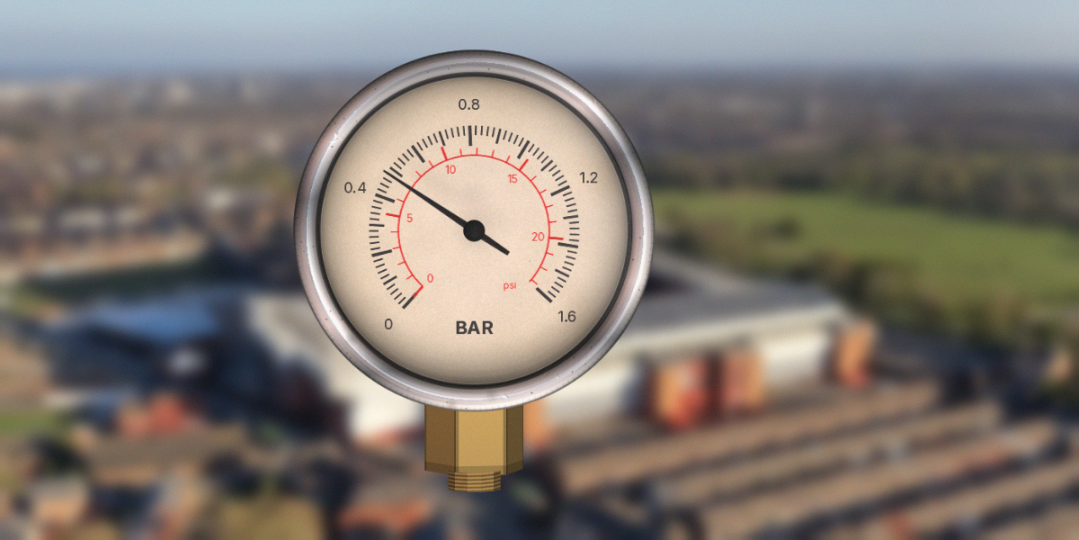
0.48 bar
